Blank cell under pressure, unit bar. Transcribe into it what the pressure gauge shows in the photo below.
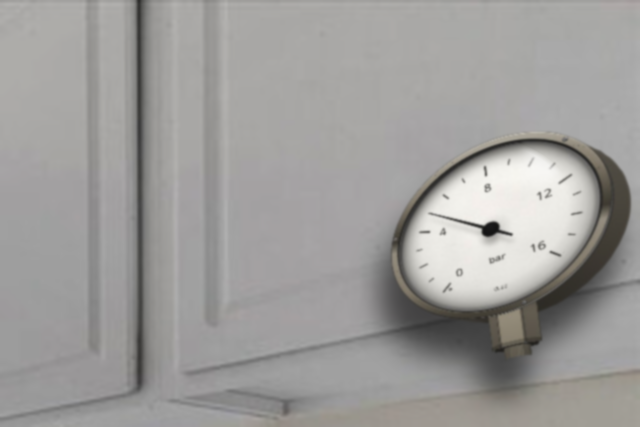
5 bar
